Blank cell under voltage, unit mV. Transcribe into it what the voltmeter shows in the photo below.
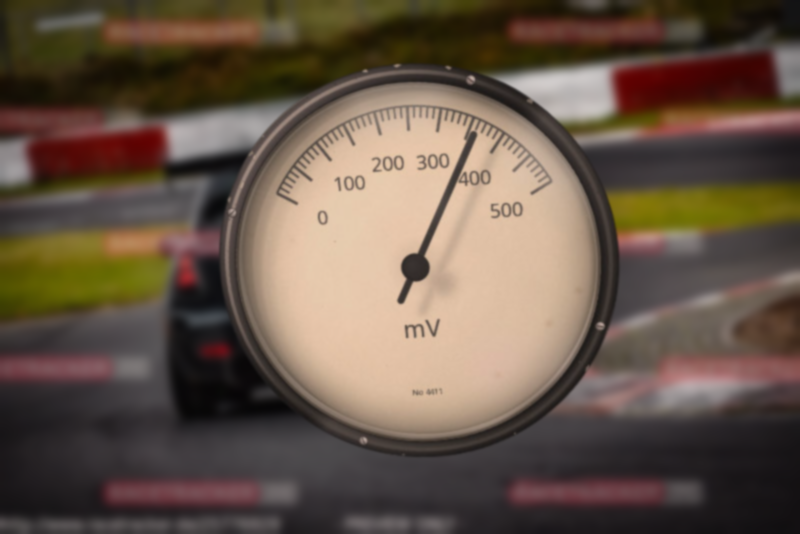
360 mV
